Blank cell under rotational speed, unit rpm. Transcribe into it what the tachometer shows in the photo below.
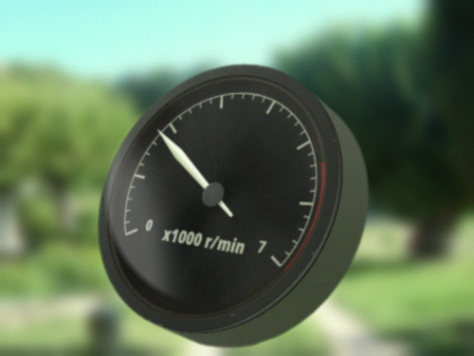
1800 rpm
